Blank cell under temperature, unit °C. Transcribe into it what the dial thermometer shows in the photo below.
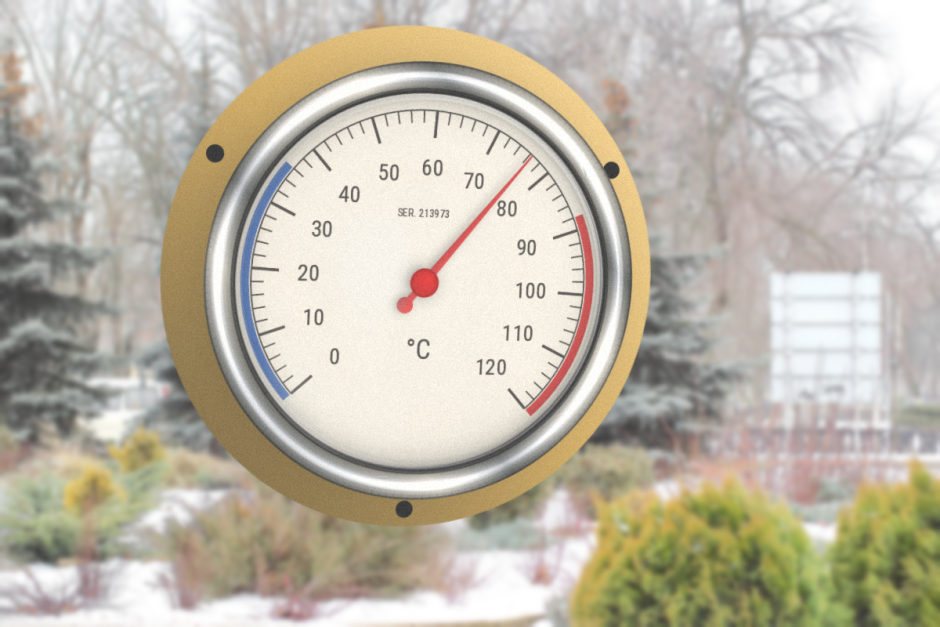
76 °C
